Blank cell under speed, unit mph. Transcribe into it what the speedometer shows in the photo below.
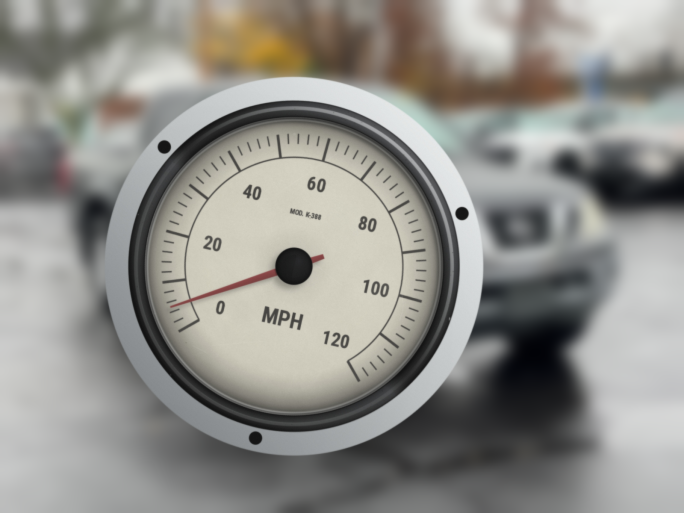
5 mph
